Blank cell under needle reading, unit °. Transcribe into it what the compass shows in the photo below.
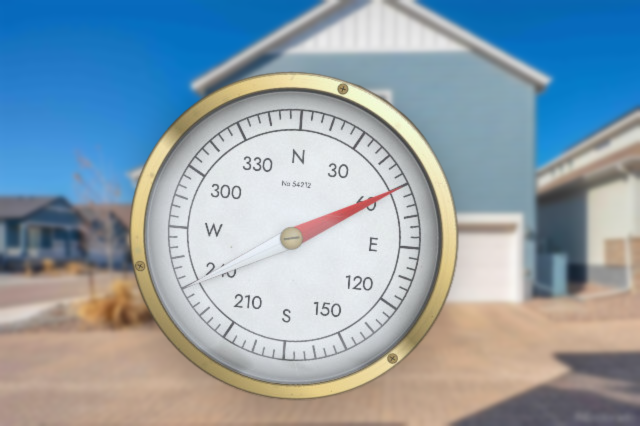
60 °
